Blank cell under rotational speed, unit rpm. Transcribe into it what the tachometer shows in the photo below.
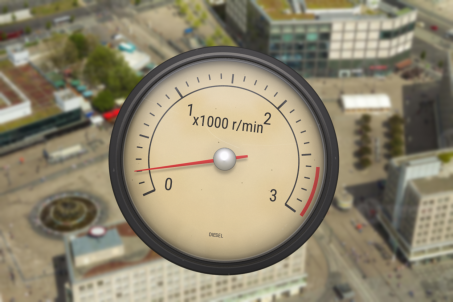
200 rpm
